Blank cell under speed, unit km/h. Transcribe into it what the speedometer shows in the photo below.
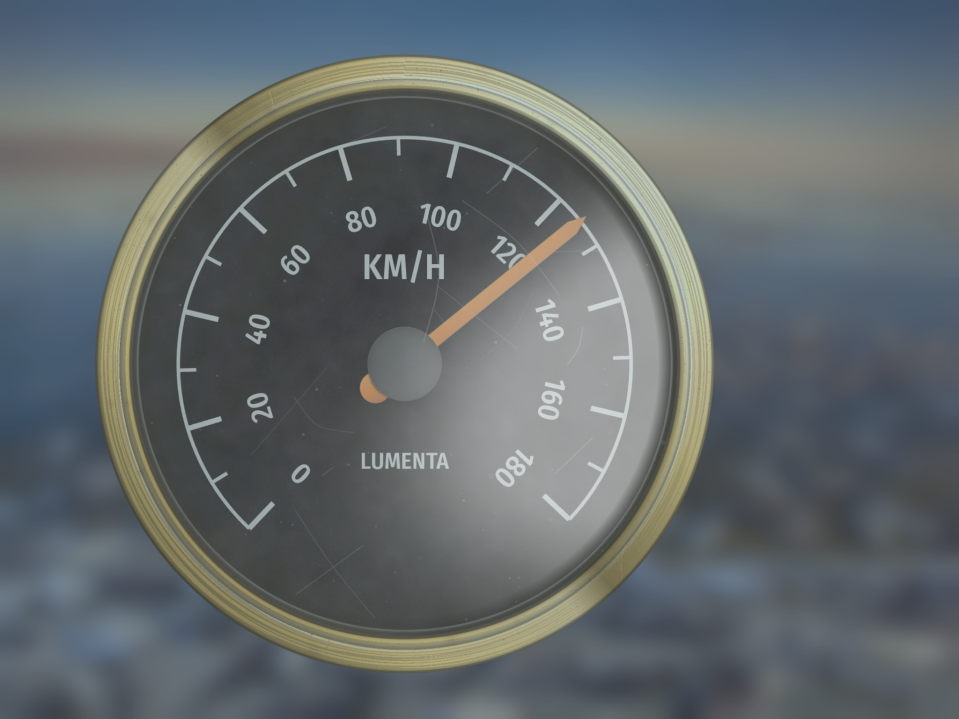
125 km/h
